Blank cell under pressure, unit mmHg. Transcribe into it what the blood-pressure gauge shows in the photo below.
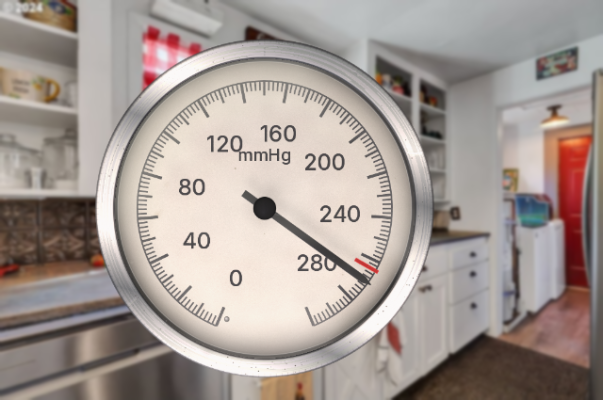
270 mmHg
